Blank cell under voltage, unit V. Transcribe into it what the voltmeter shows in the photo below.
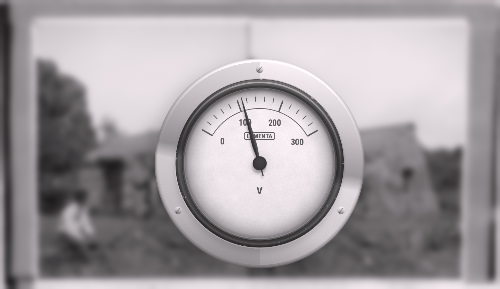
110 V
